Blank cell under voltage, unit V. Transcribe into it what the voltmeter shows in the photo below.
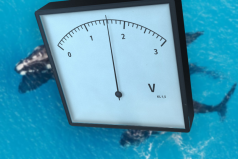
1.6 V
